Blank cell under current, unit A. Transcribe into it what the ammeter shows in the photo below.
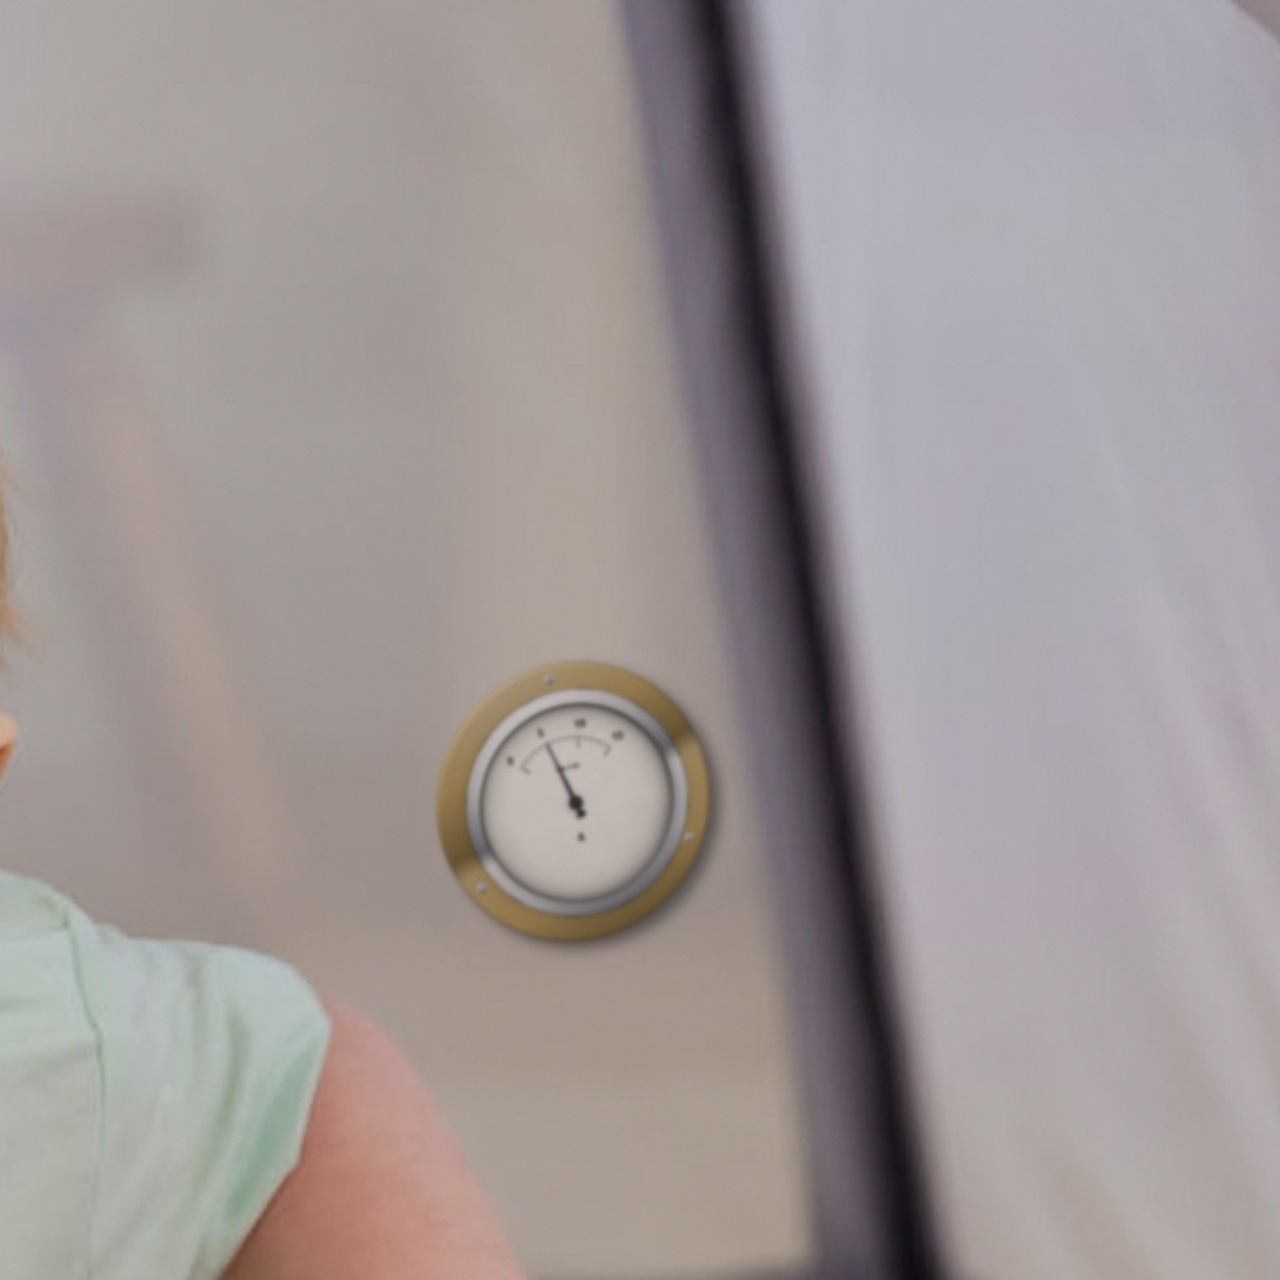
5 A
